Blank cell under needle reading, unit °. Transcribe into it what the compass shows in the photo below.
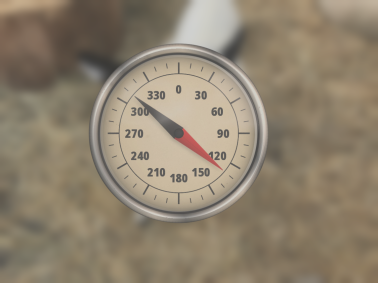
130 °
